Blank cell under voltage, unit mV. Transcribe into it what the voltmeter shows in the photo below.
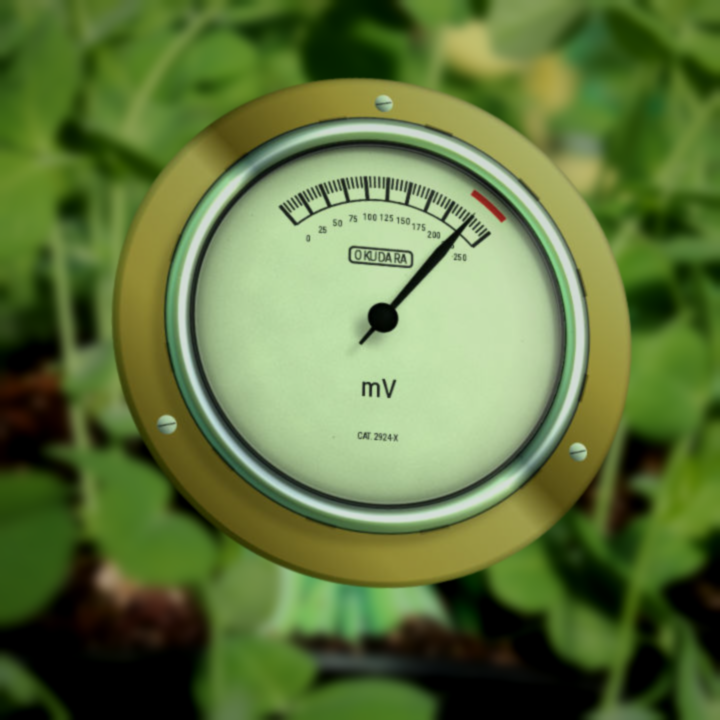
225 mV
